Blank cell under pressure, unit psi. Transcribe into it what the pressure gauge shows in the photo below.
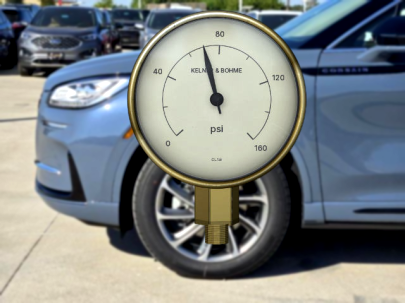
70 psi
